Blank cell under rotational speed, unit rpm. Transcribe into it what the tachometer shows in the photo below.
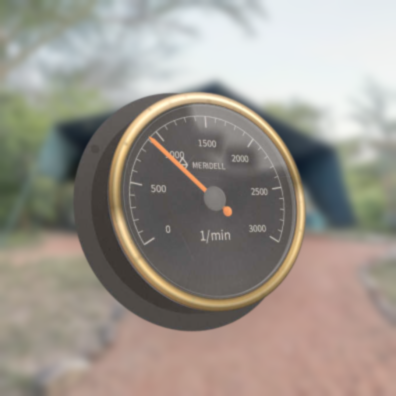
900 rpm
